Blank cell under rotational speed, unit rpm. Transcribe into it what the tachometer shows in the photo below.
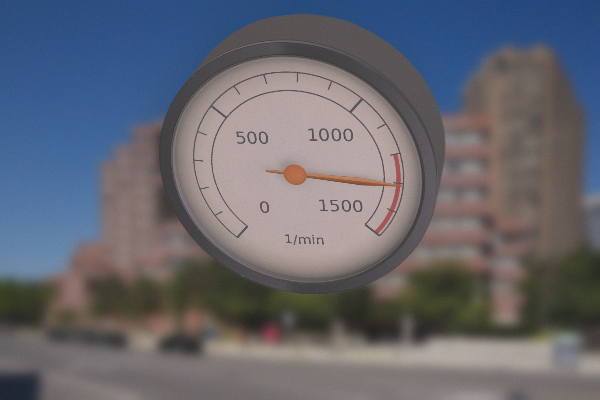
1300 rpm
